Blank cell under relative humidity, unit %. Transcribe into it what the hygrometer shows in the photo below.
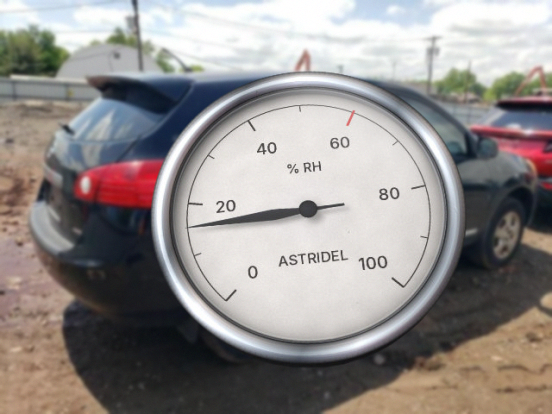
15 %
